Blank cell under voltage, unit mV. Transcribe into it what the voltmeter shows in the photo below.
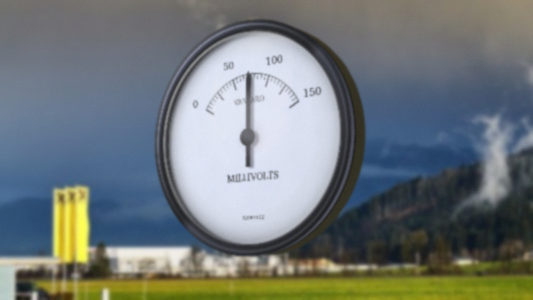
75 mV
